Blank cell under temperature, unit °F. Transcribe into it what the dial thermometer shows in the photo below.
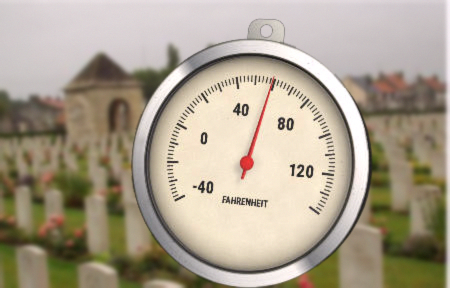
60 °F
